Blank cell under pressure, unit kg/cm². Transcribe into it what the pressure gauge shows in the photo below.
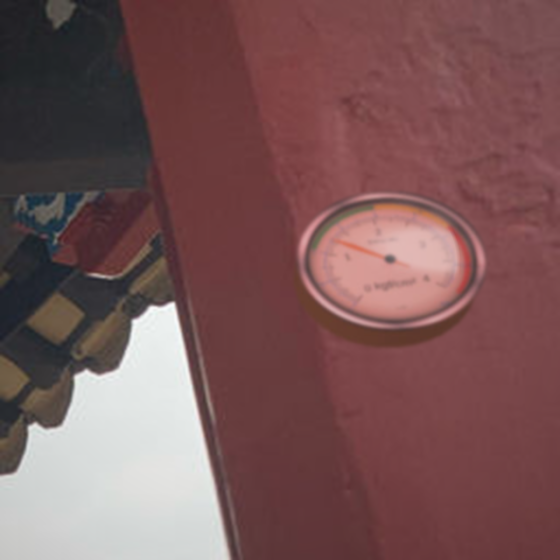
1.25 kg/cm²
